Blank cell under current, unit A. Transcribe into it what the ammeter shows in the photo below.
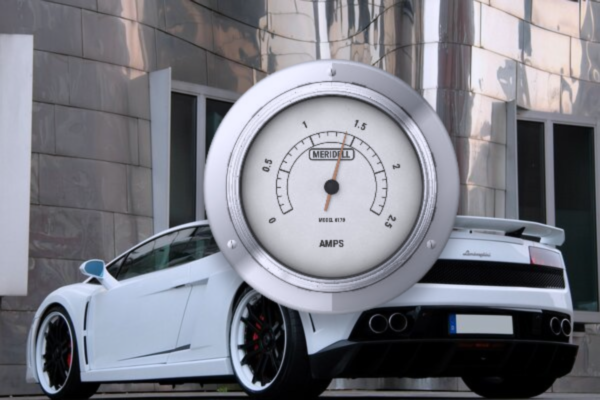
1.4 A
